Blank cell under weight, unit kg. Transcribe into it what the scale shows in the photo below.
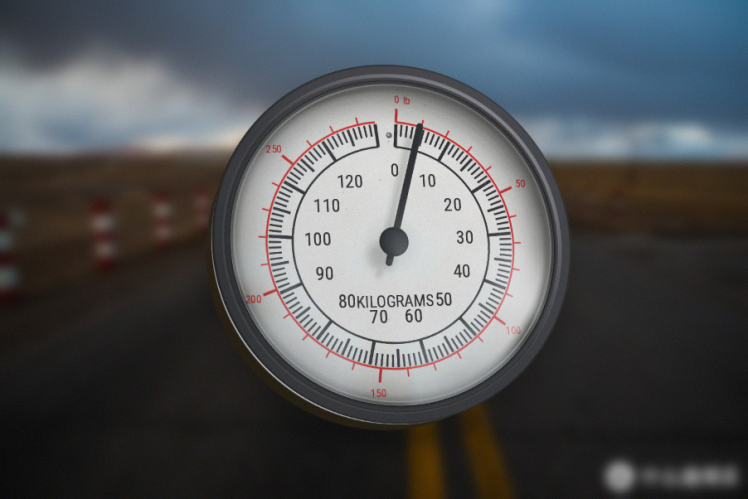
4 kg
